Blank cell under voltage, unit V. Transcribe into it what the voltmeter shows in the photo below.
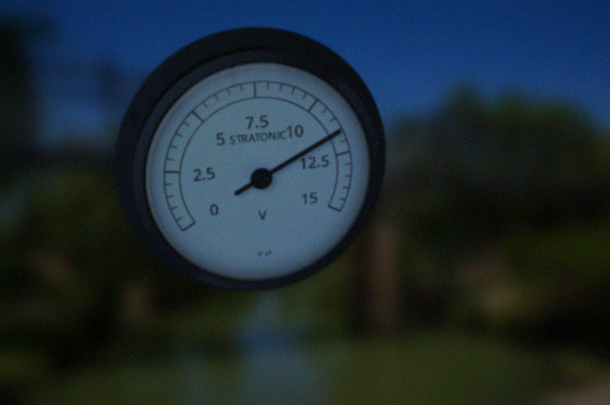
11.5 V
